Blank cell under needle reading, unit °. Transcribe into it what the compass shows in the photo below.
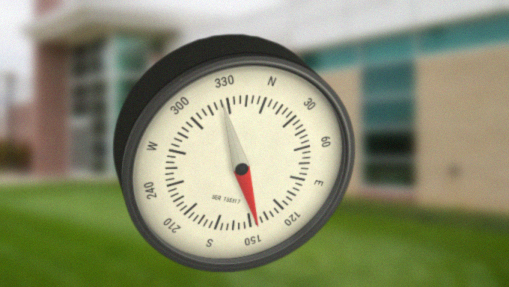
145 °
